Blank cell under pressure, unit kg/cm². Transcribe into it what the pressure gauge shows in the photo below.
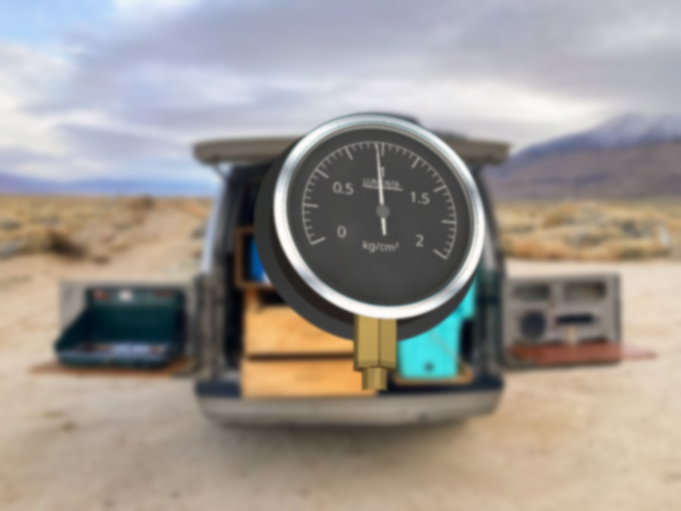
0.95 kg/cm²
